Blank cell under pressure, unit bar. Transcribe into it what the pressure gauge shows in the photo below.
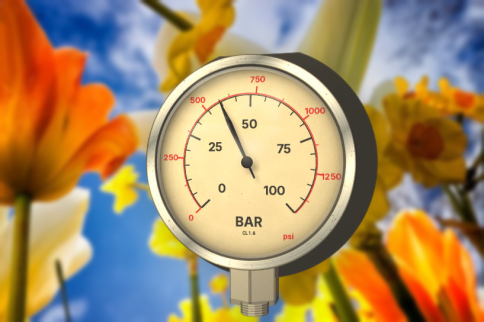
40 bar
